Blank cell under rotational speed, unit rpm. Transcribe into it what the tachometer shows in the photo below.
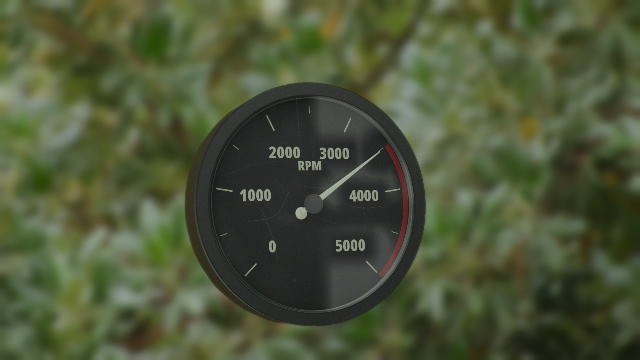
3500 rpm
